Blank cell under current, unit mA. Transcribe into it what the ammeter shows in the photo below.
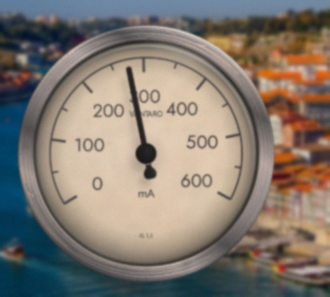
275 mA
